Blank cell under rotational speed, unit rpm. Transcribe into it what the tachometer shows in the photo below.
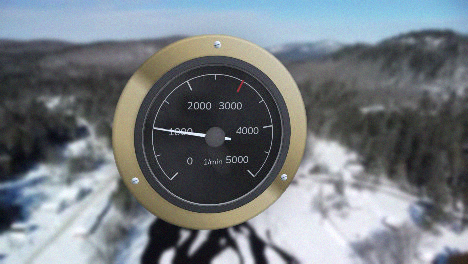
1000 rpm
